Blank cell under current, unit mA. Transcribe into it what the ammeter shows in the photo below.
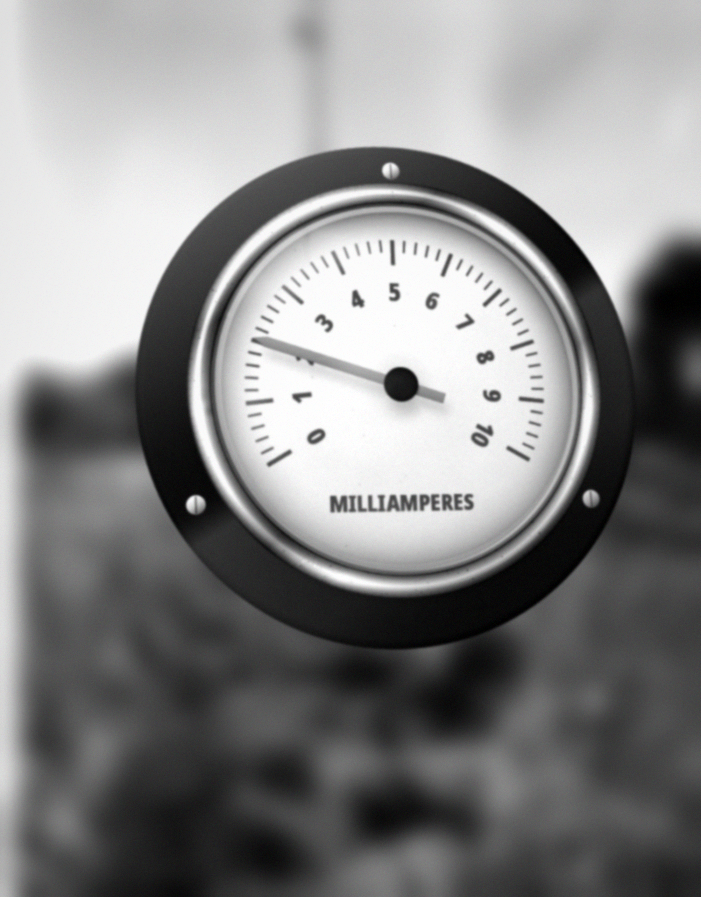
2 mA
